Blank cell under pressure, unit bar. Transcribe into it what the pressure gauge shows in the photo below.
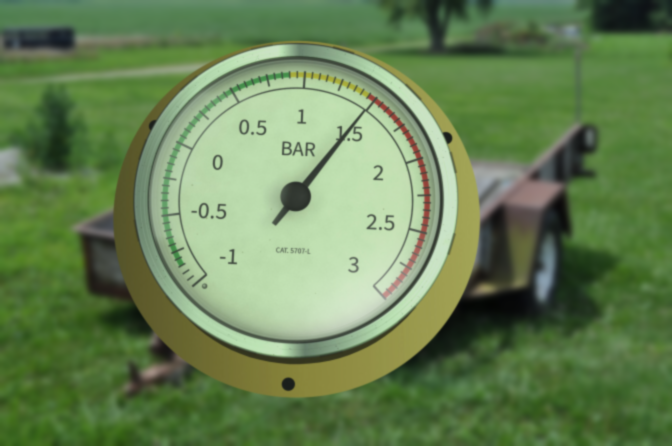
1.5 bar
